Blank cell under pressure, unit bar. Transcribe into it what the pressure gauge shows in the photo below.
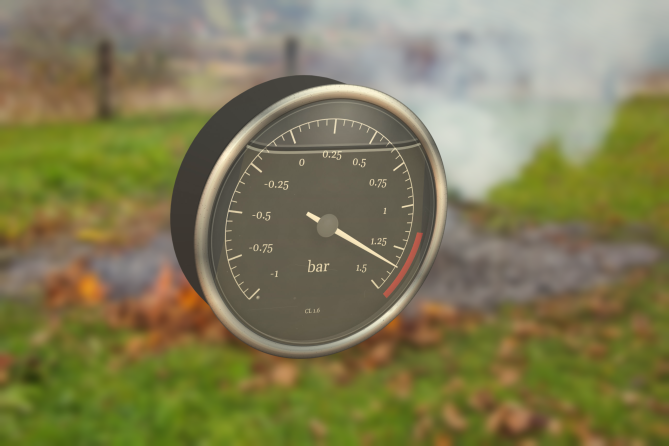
1.35 bar
